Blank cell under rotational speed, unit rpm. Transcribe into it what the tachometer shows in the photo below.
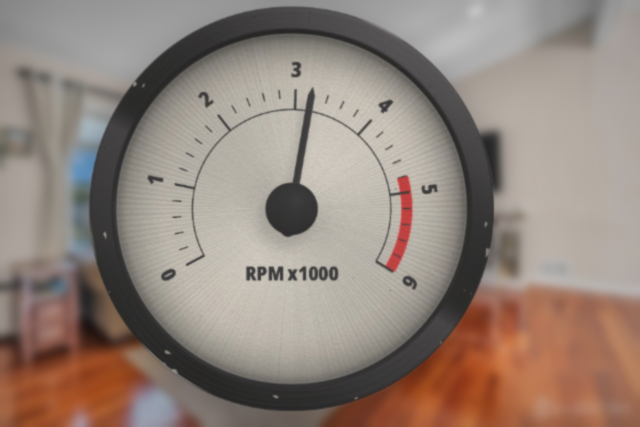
3200 rpm
